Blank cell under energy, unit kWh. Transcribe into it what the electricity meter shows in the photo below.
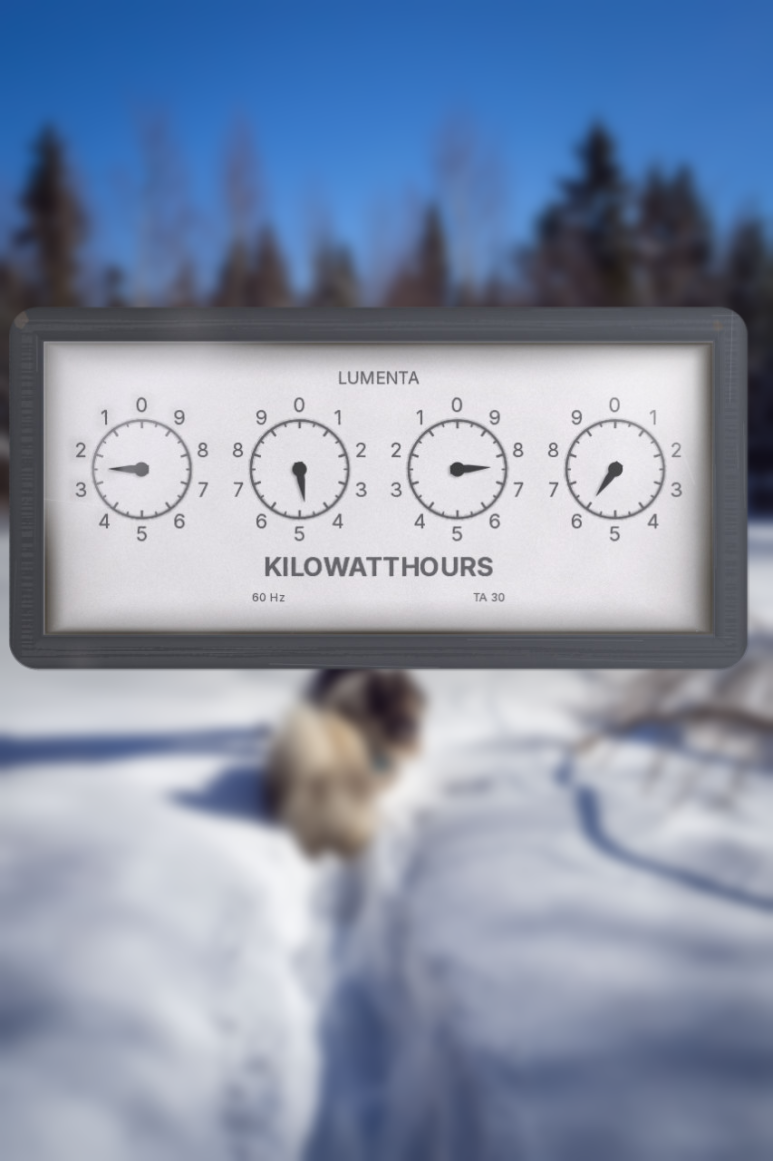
2476 kWh
